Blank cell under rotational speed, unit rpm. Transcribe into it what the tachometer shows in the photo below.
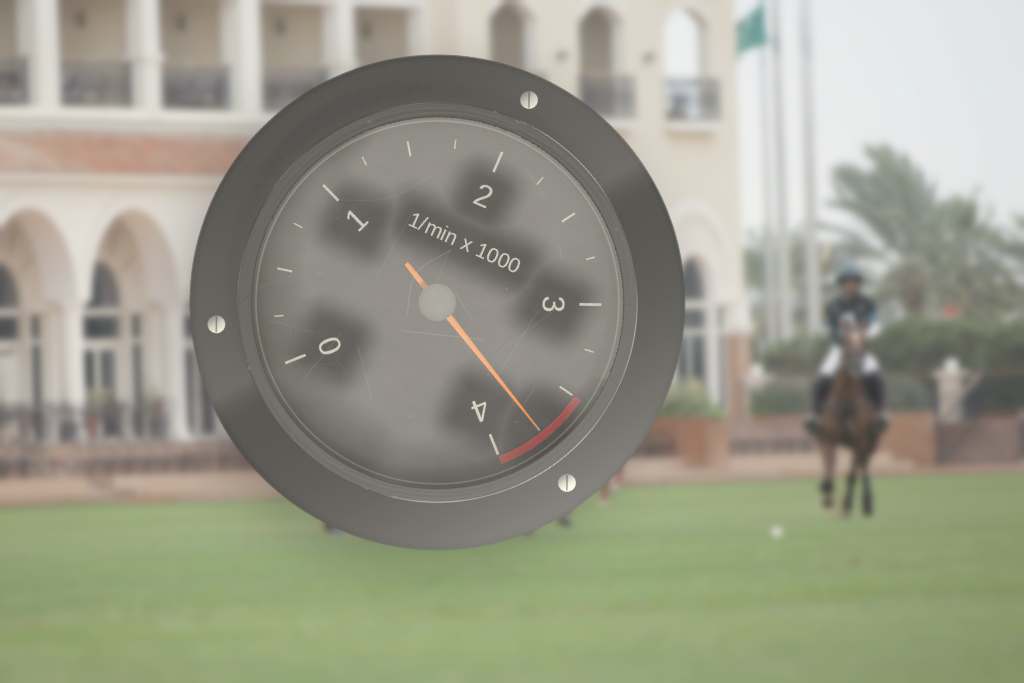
3750 rpm
